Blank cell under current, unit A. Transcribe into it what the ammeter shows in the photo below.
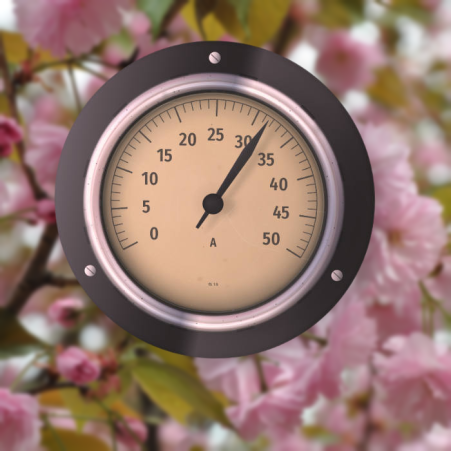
31.5 A
